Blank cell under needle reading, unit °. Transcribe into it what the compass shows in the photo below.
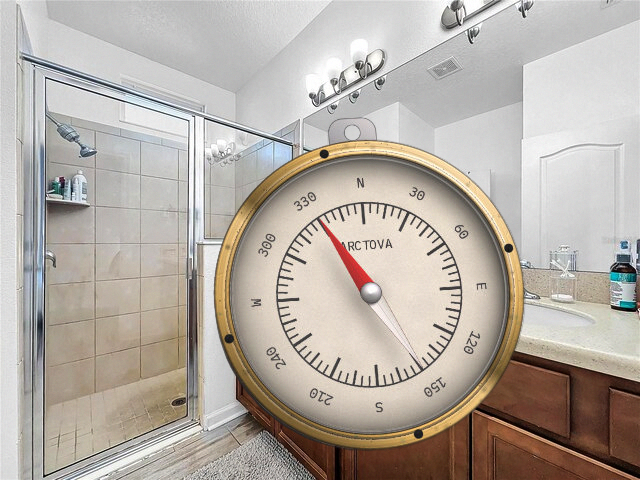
330 °
